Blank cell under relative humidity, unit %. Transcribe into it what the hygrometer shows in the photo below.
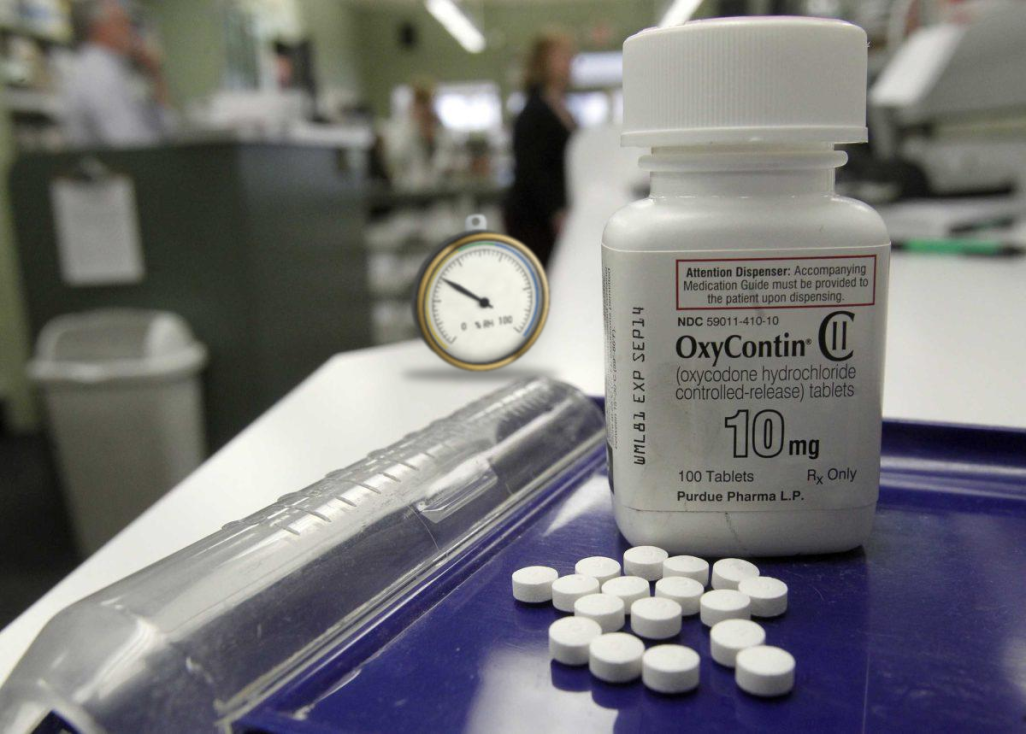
30 %
